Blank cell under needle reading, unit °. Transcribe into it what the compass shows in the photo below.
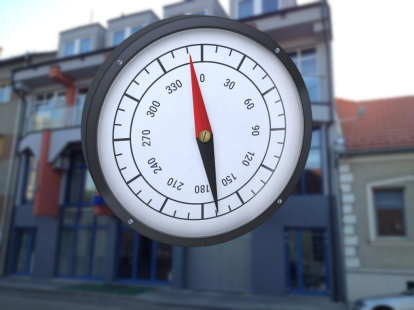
350 °
